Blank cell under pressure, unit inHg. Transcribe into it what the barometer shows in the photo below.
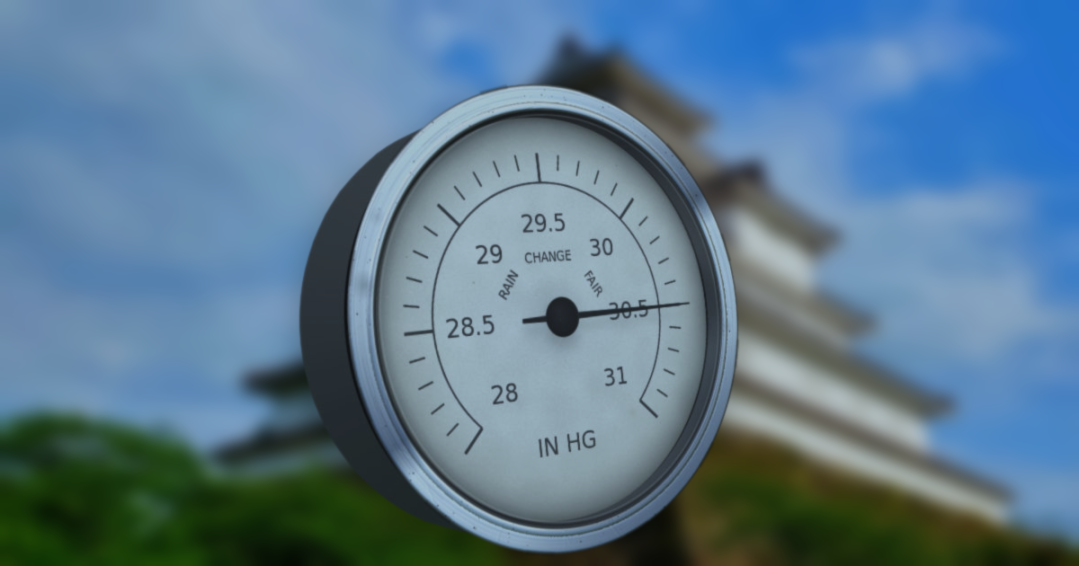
30.5 inHg
